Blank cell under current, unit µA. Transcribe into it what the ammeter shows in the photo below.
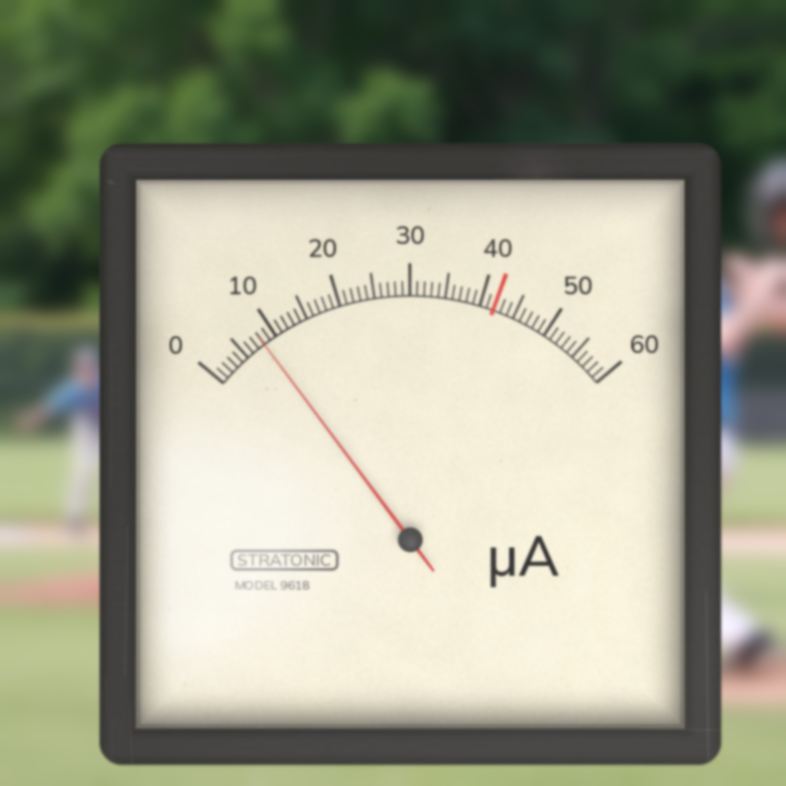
8 µA
